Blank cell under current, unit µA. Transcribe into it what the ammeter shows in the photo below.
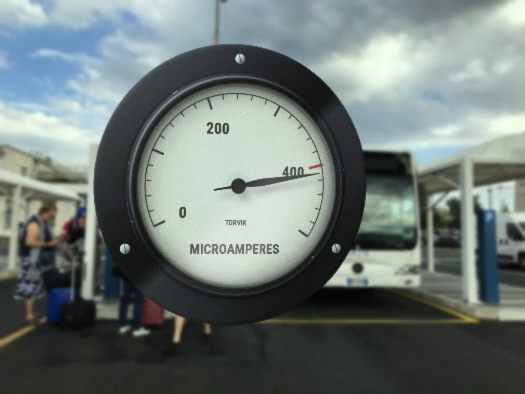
410 µA
